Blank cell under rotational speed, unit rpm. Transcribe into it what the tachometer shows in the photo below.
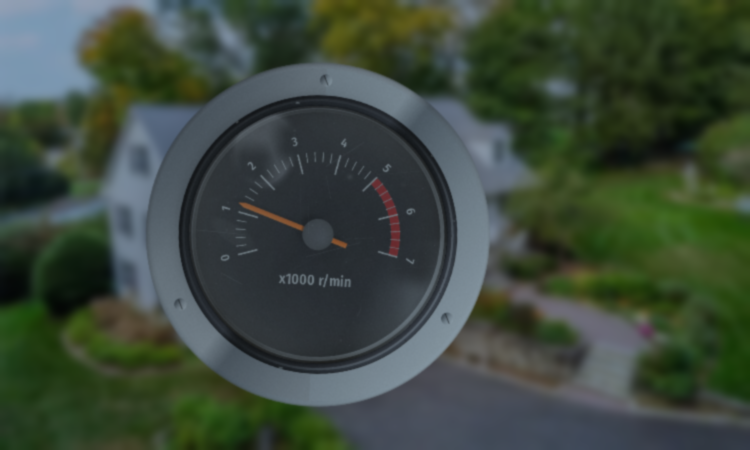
1200 rpm
